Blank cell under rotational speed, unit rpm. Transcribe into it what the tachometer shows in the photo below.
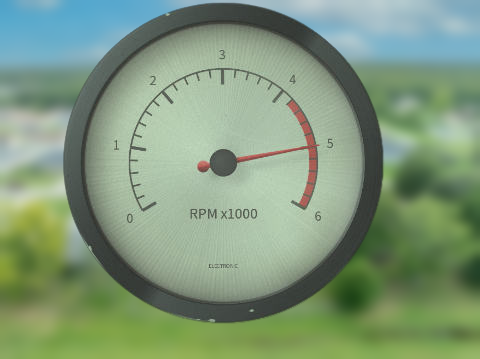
5000 rpm
